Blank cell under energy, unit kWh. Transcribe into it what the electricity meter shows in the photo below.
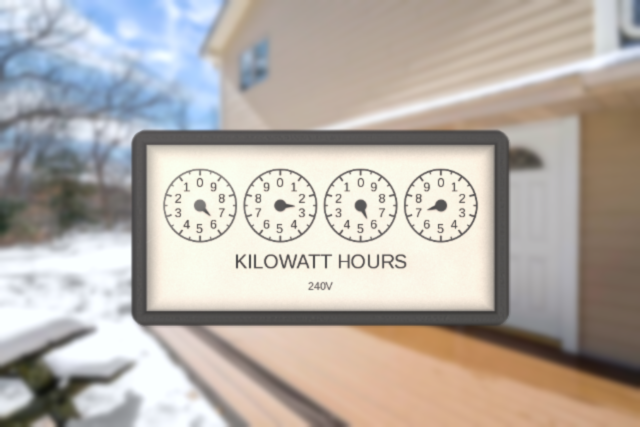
6257 kWh
